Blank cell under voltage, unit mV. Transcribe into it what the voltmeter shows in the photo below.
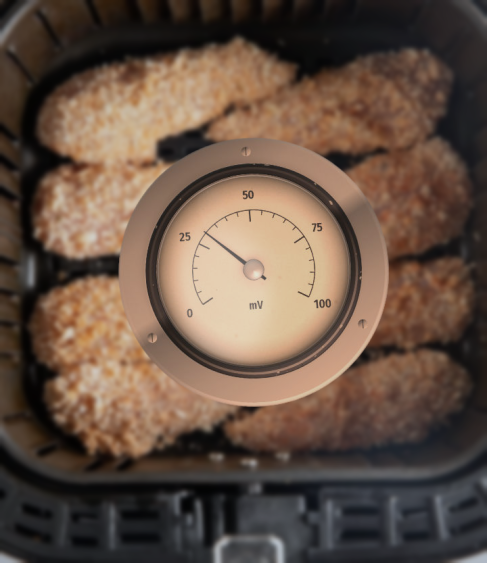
30 mV
